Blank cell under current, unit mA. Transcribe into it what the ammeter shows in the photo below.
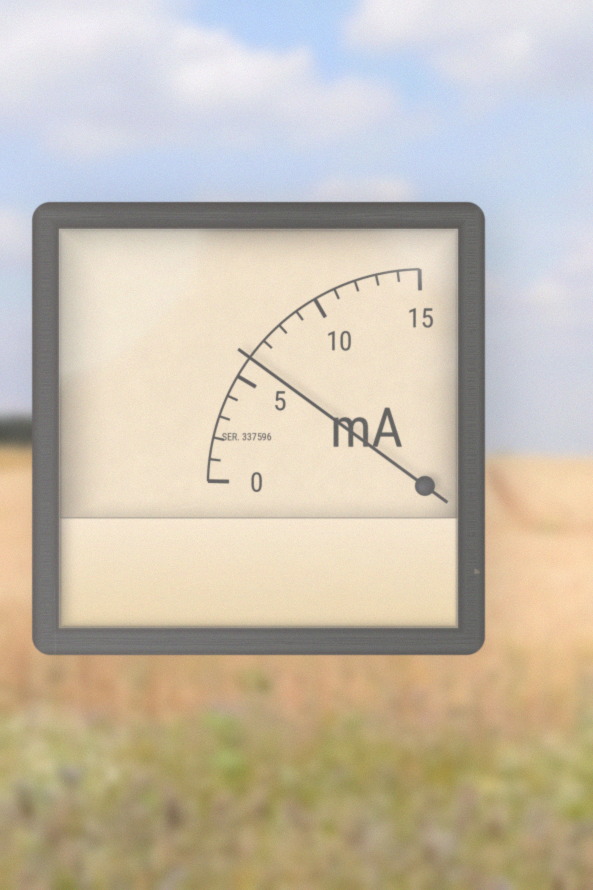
6 mA
